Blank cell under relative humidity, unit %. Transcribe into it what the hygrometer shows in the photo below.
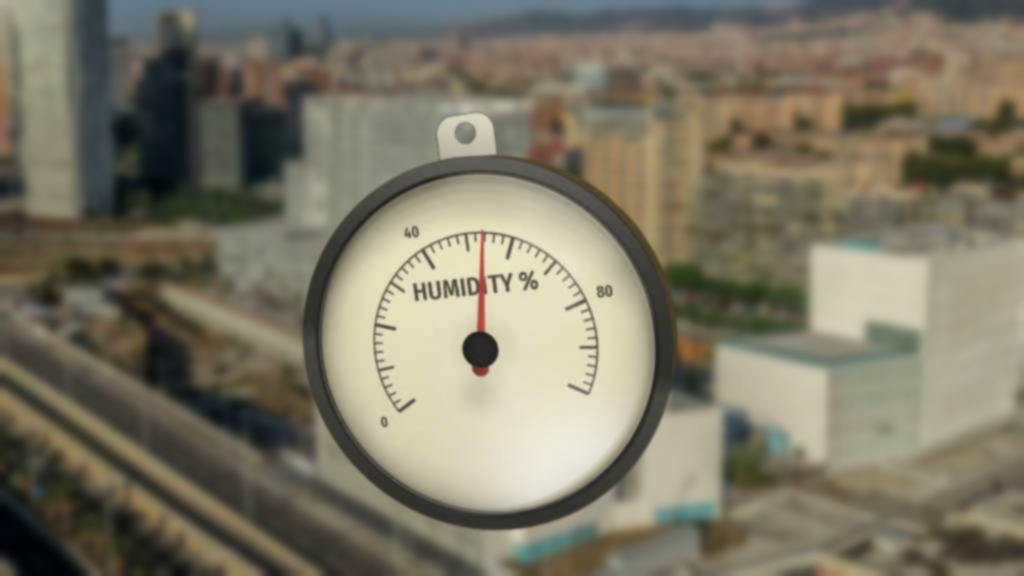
54 %
